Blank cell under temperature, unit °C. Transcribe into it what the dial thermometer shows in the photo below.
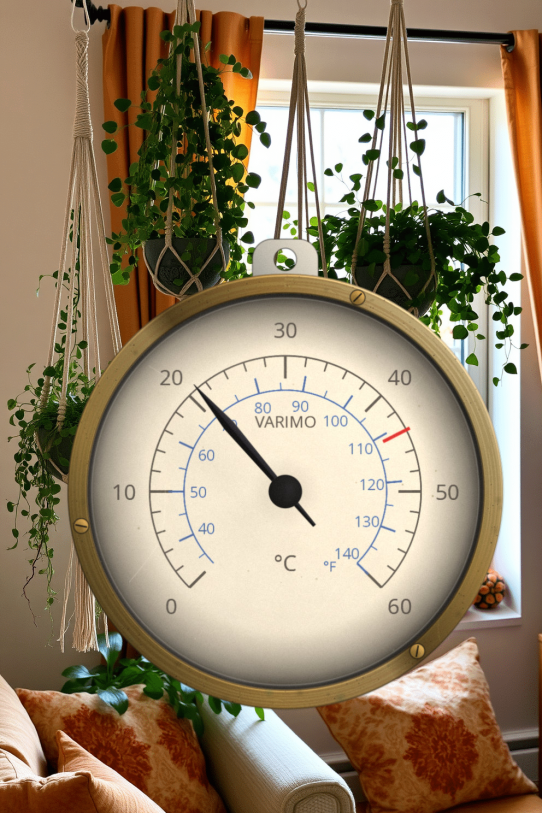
21 °C
